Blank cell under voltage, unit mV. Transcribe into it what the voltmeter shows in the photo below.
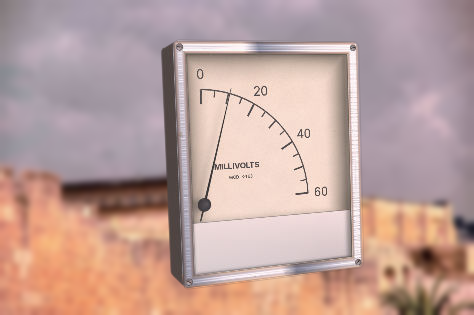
10 mV
